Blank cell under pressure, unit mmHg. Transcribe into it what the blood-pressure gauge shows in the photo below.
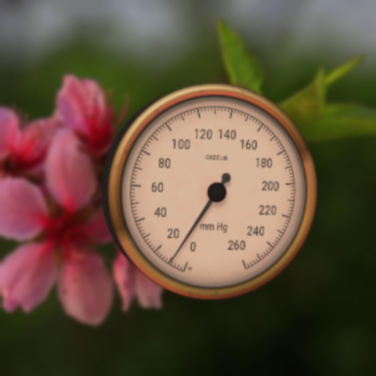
10 mmHg
